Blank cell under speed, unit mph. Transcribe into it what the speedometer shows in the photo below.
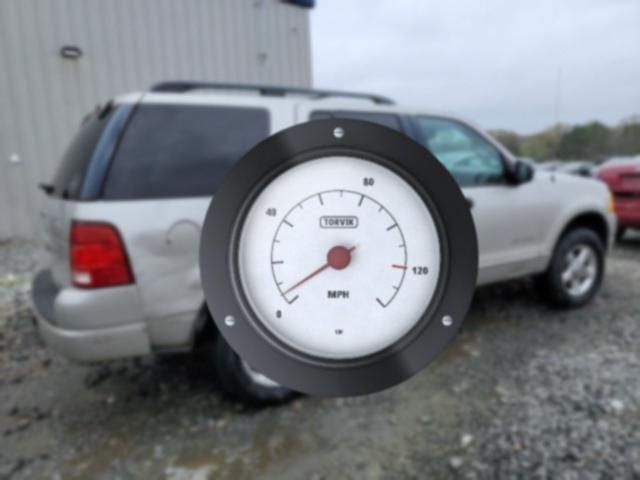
5 mph
